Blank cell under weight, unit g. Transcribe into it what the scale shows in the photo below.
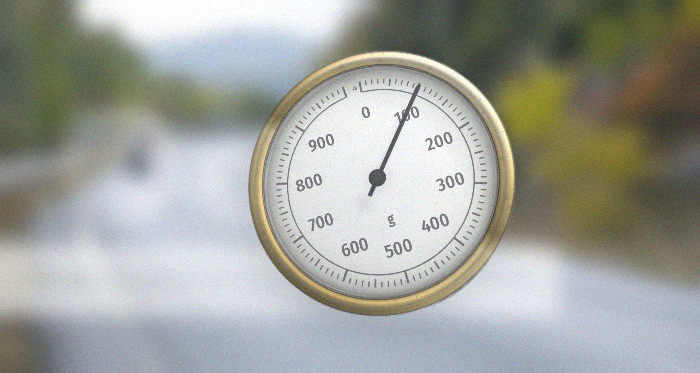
100 g
